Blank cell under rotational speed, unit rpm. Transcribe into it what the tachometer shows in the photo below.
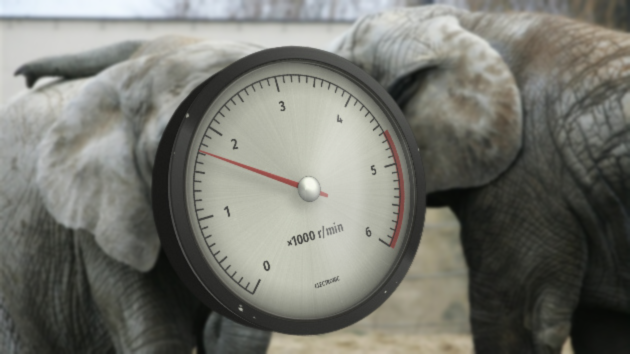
1700 rpm
